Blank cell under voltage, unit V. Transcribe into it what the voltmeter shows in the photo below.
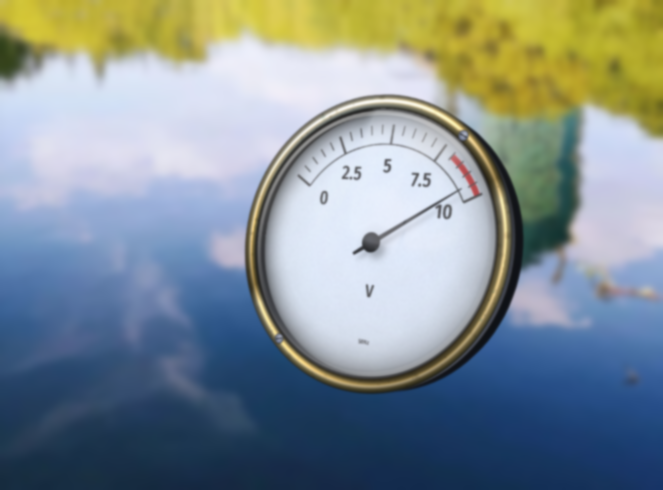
9.5 V
